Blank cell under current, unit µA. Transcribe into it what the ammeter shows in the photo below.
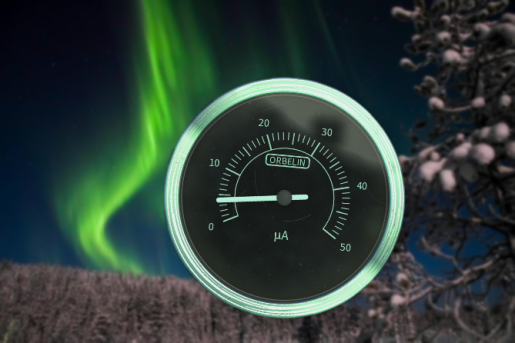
4 µA
